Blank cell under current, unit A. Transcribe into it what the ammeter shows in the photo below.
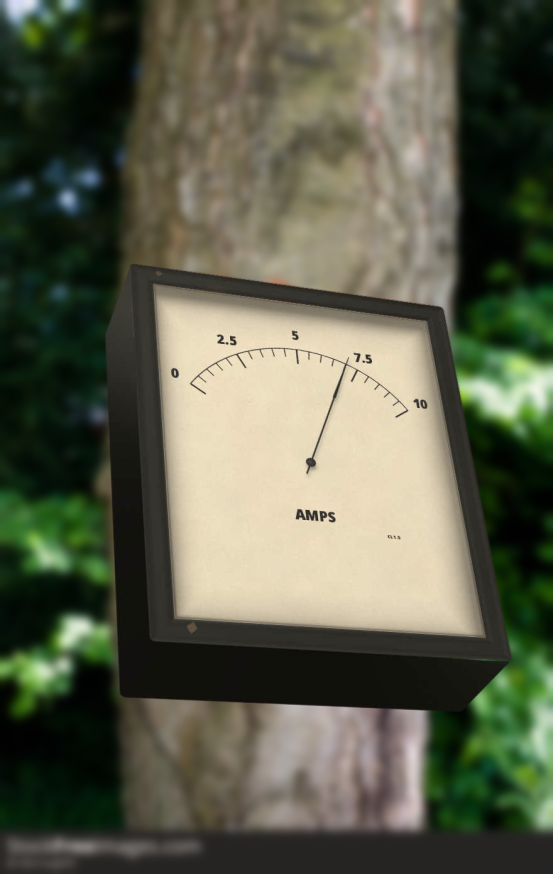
7 A
